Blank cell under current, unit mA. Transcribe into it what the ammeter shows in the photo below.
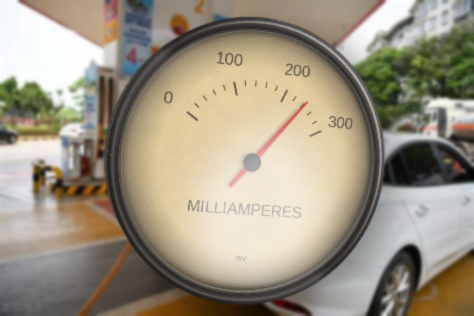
240 mA
